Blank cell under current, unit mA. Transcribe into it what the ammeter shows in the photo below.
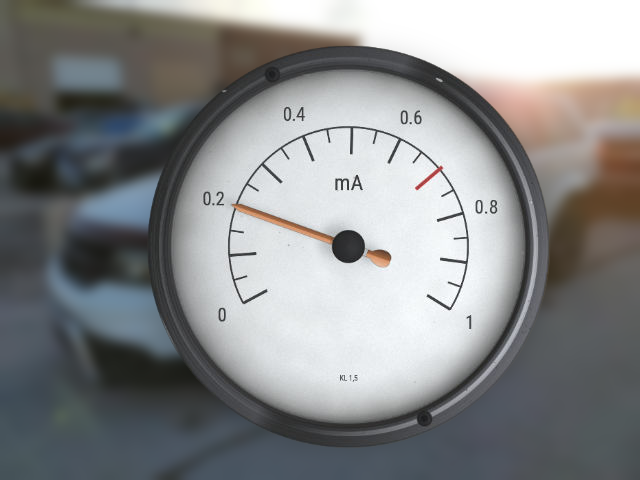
0.2 mA
